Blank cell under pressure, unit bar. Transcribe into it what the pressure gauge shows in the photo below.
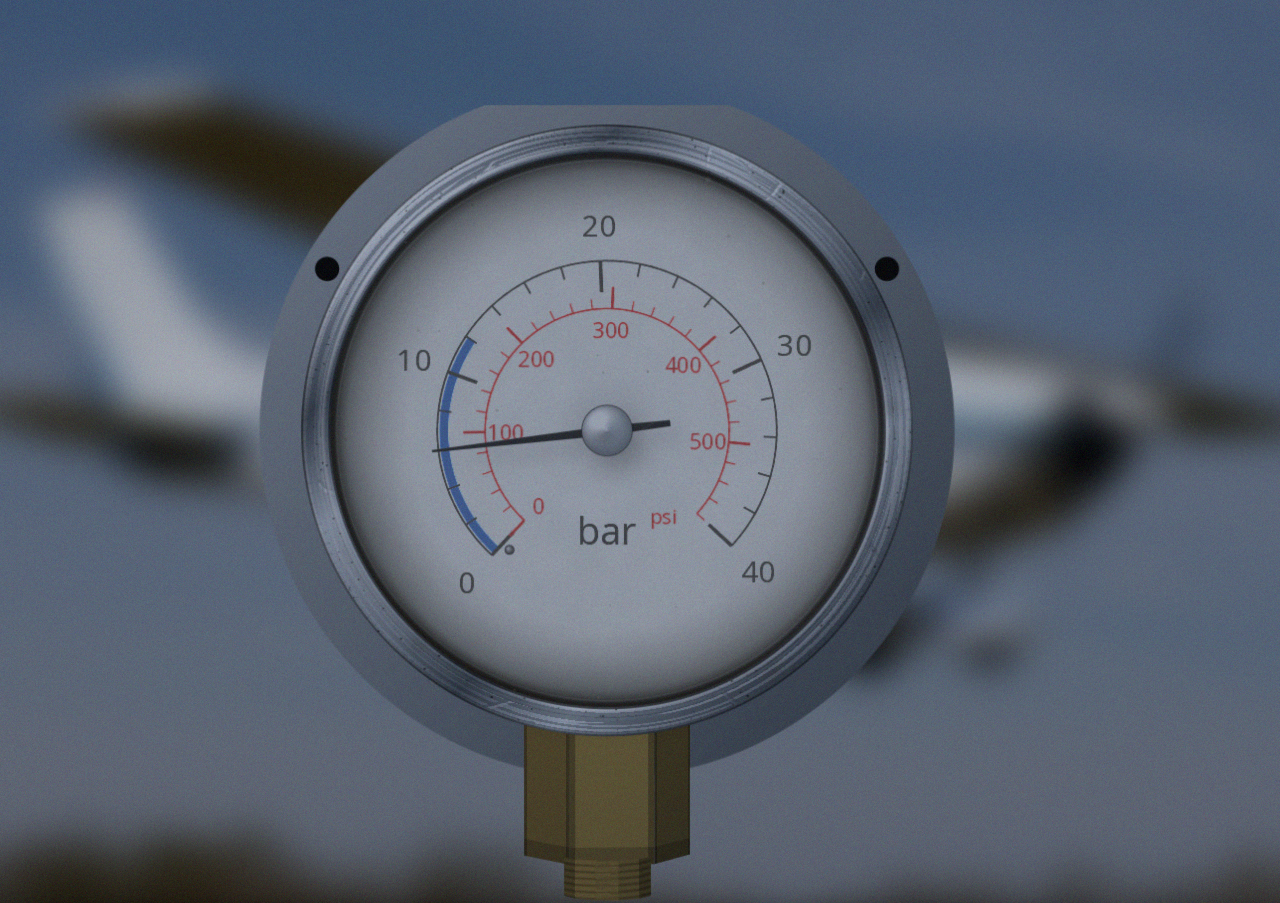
6 bar
